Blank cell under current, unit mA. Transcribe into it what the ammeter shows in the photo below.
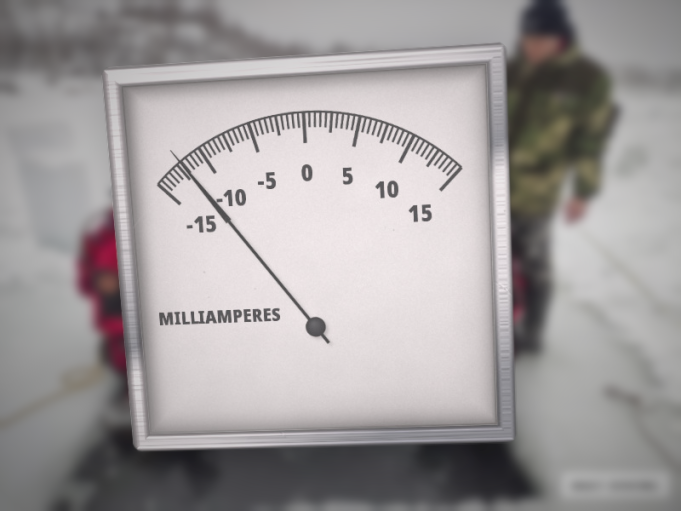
-12 mA
